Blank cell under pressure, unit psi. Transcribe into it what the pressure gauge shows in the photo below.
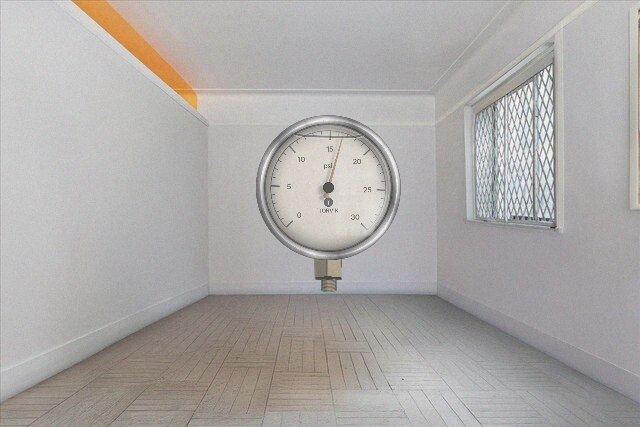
16.5 psi
